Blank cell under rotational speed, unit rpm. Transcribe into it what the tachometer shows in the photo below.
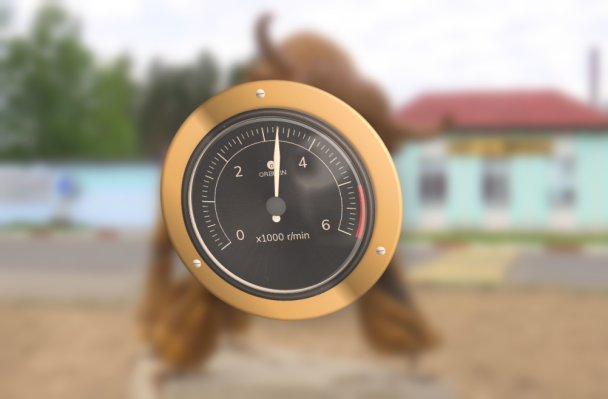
3300 rpm
